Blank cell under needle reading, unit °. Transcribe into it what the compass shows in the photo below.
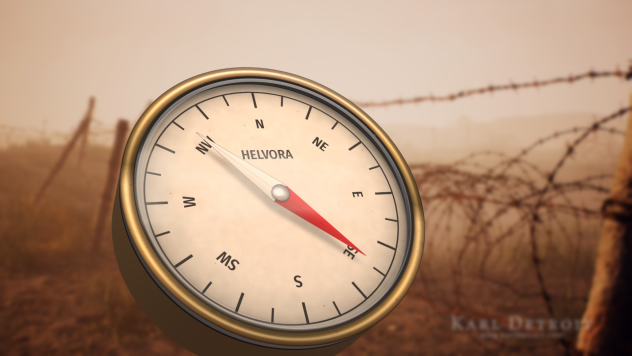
135 °
